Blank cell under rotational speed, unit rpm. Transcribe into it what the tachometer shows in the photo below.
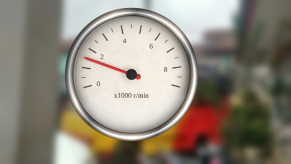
1500 rpm
